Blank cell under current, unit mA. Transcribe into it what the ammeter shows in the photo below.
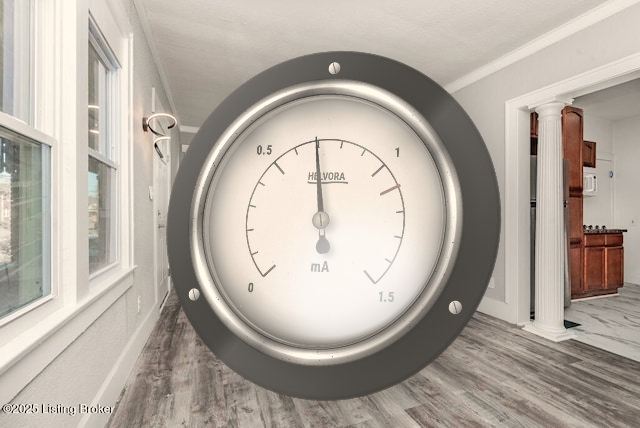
0.7 mA
